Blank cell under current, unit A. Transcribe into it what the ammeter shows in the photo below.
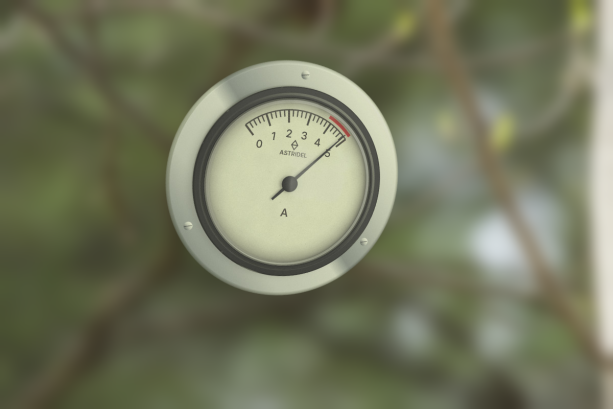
4.8 A
